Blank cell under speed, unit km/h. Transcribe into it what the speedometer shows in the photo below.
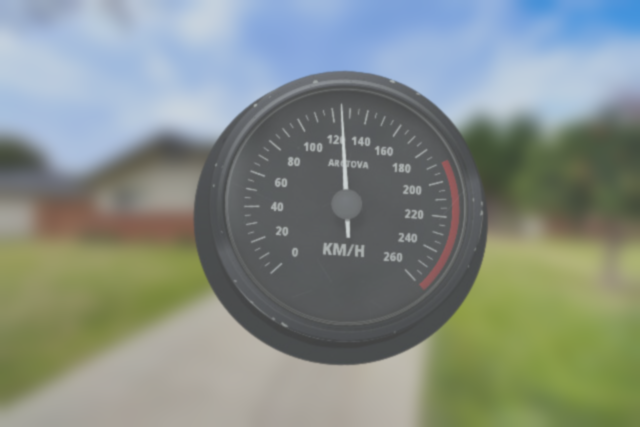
125 km/h
